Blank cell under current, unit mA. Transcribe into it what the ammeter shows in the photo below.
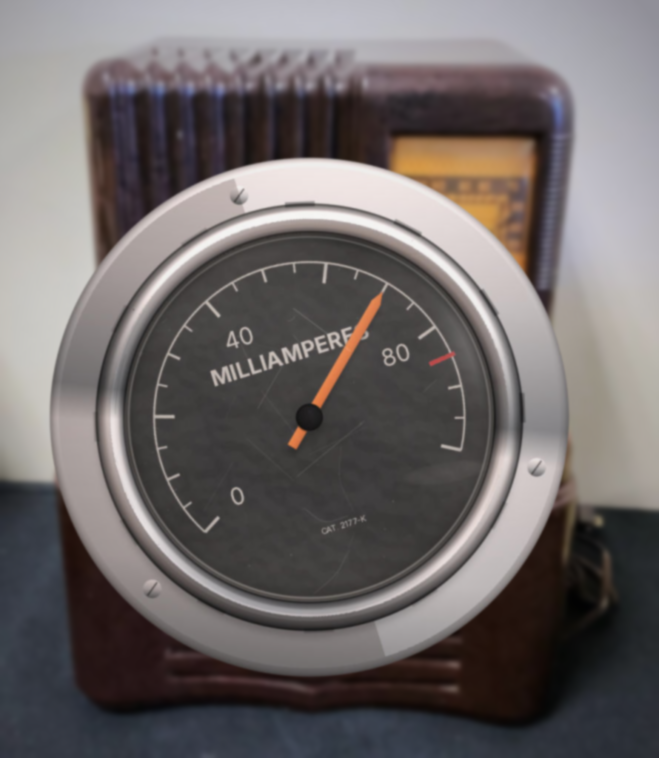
70 mA
